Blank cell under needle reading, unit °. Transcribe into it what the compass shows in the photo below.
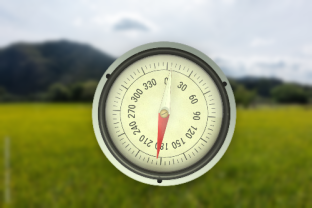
185 °
